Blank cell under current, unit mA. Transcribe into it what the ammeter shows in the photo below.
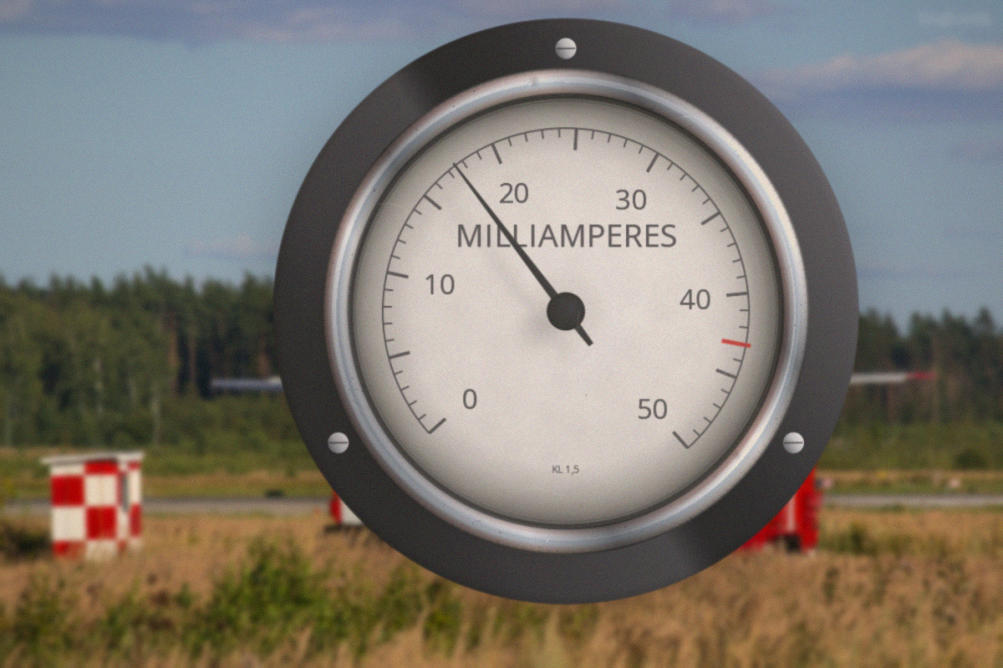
17.5 mA
